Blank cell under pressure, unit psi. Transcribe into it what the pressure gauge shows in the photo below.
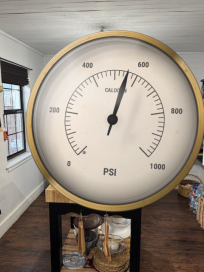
560 psi
